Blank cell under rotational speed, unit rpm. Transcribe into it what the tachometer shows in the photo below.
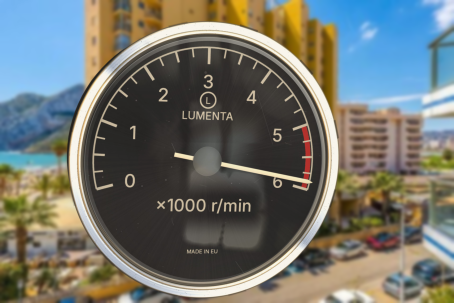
5875 rpm
